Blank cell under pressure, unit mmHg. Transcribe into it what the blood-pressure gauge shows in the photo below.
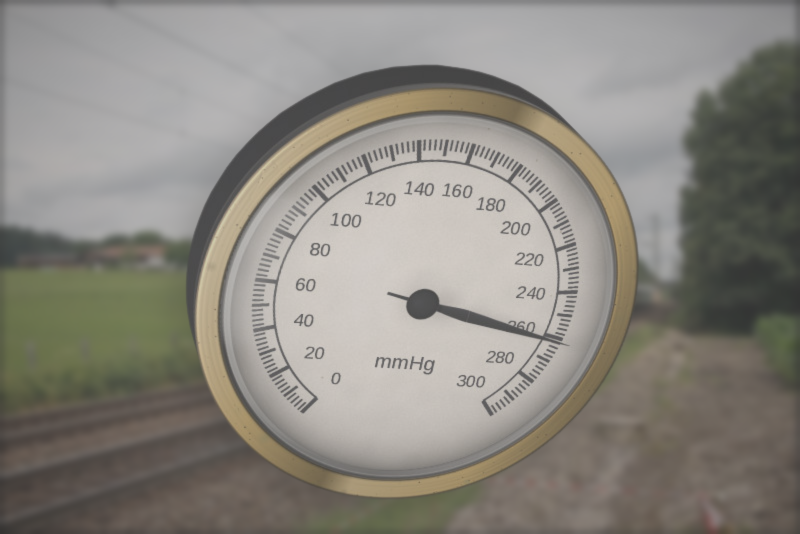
260 mmHg
